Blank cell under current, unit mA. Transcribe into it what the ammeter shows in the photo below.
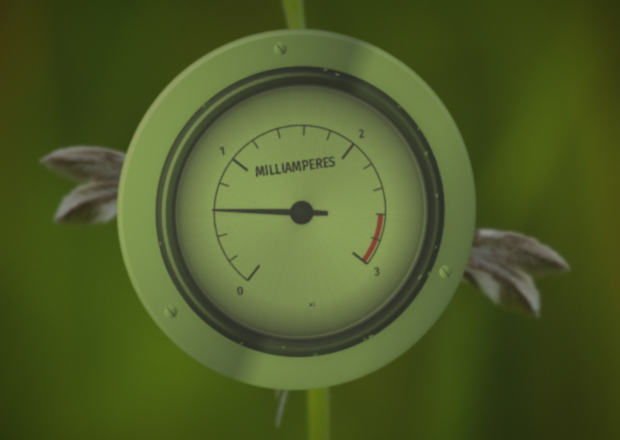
0.6 mA
